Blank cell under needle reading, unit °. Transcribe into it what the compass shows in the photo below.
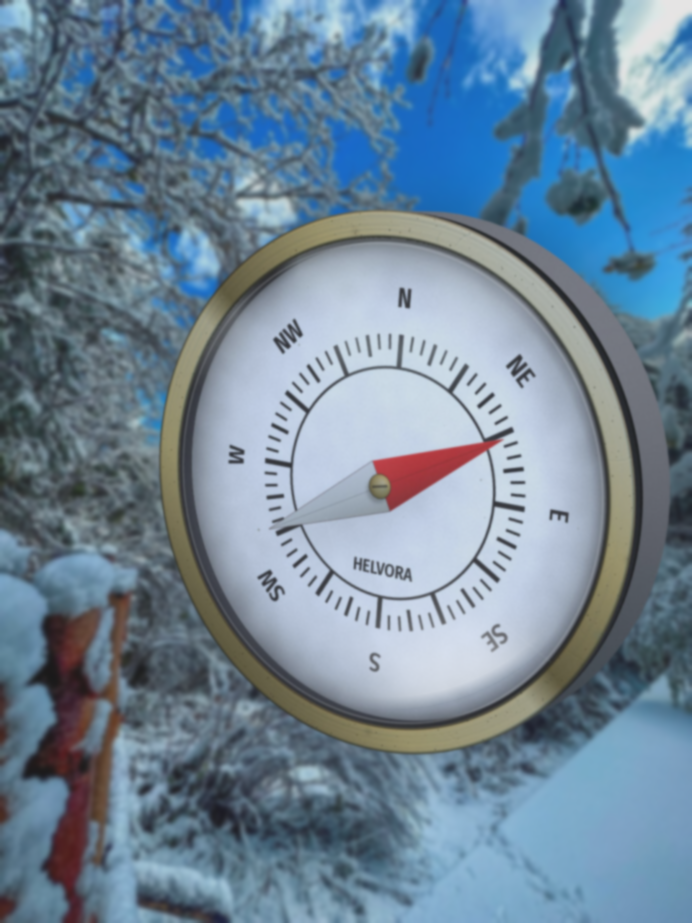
62.5 °
